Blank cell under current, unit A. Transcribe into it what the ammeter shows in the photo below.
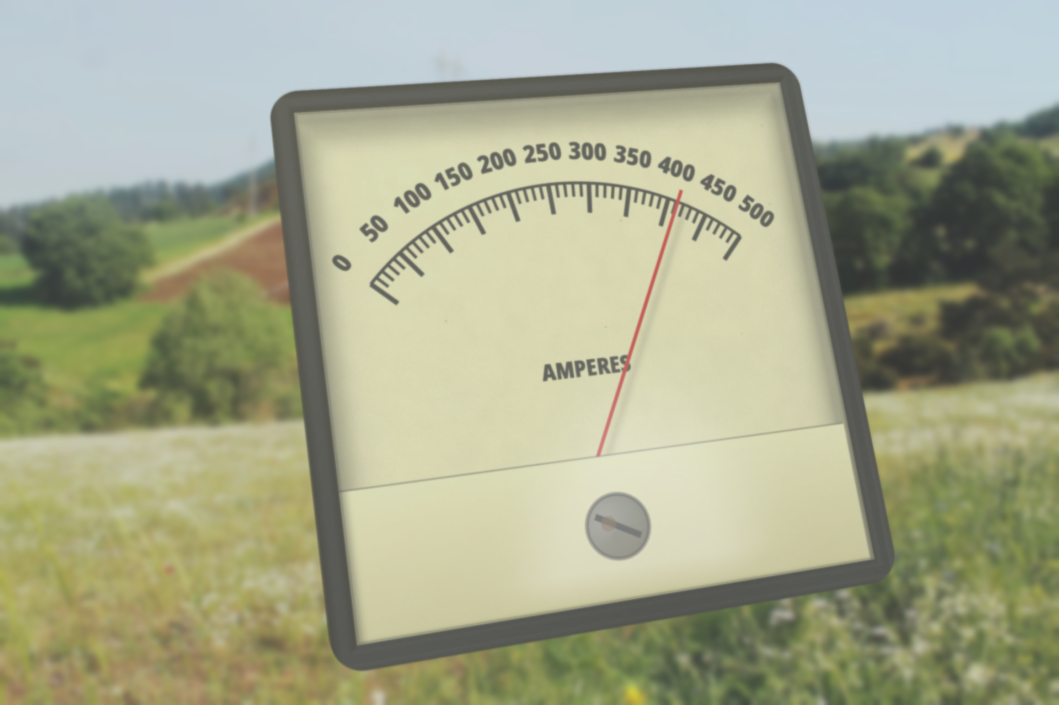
410 A
